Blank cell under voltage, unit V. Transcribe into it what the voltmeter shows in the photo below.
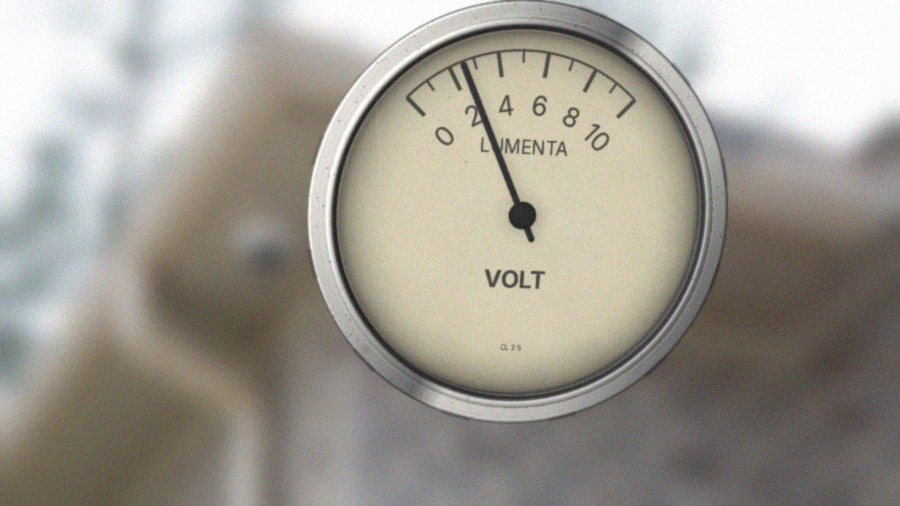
2.5 V
